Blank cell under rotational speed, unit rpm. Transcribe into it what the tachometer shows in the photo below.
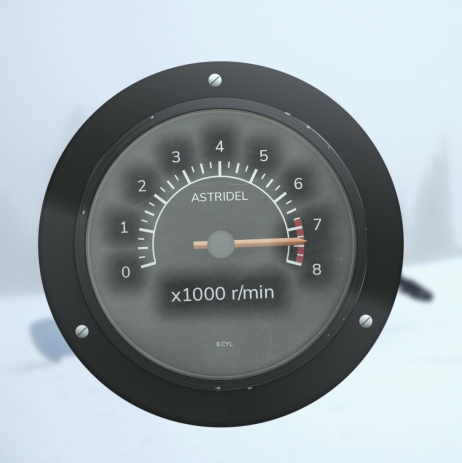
7375 rpm
